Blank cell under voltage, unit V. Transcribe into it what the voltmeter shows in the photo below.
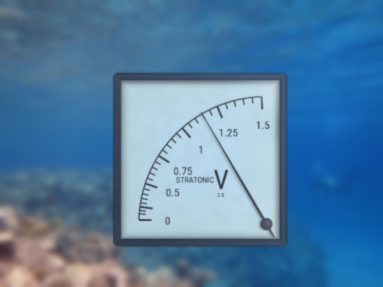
1.15 V
